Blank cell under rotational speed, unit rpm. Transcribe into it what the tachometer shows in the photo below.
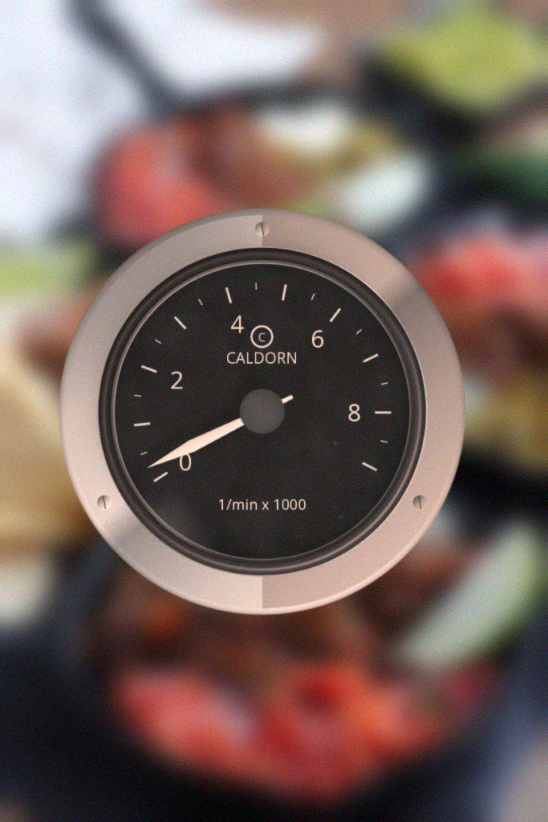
250 rpm
